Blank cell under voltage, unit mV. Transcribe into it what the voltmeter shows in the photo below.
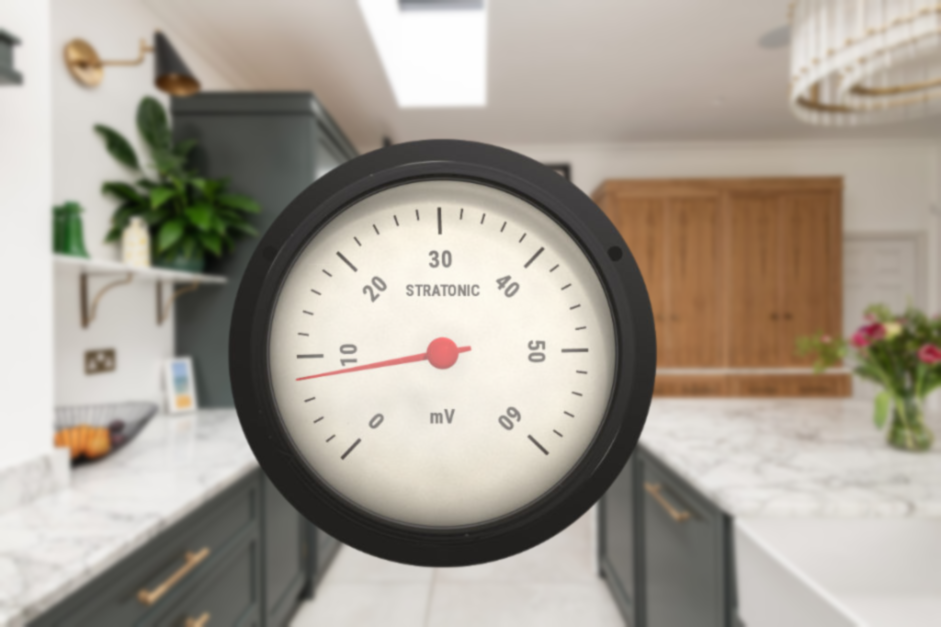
8 mV
